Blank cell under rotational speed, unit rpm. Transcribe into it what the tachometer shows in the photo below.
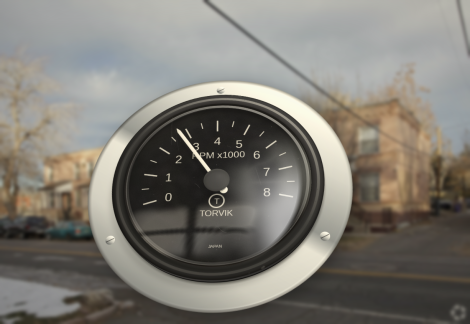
2750 rpm
